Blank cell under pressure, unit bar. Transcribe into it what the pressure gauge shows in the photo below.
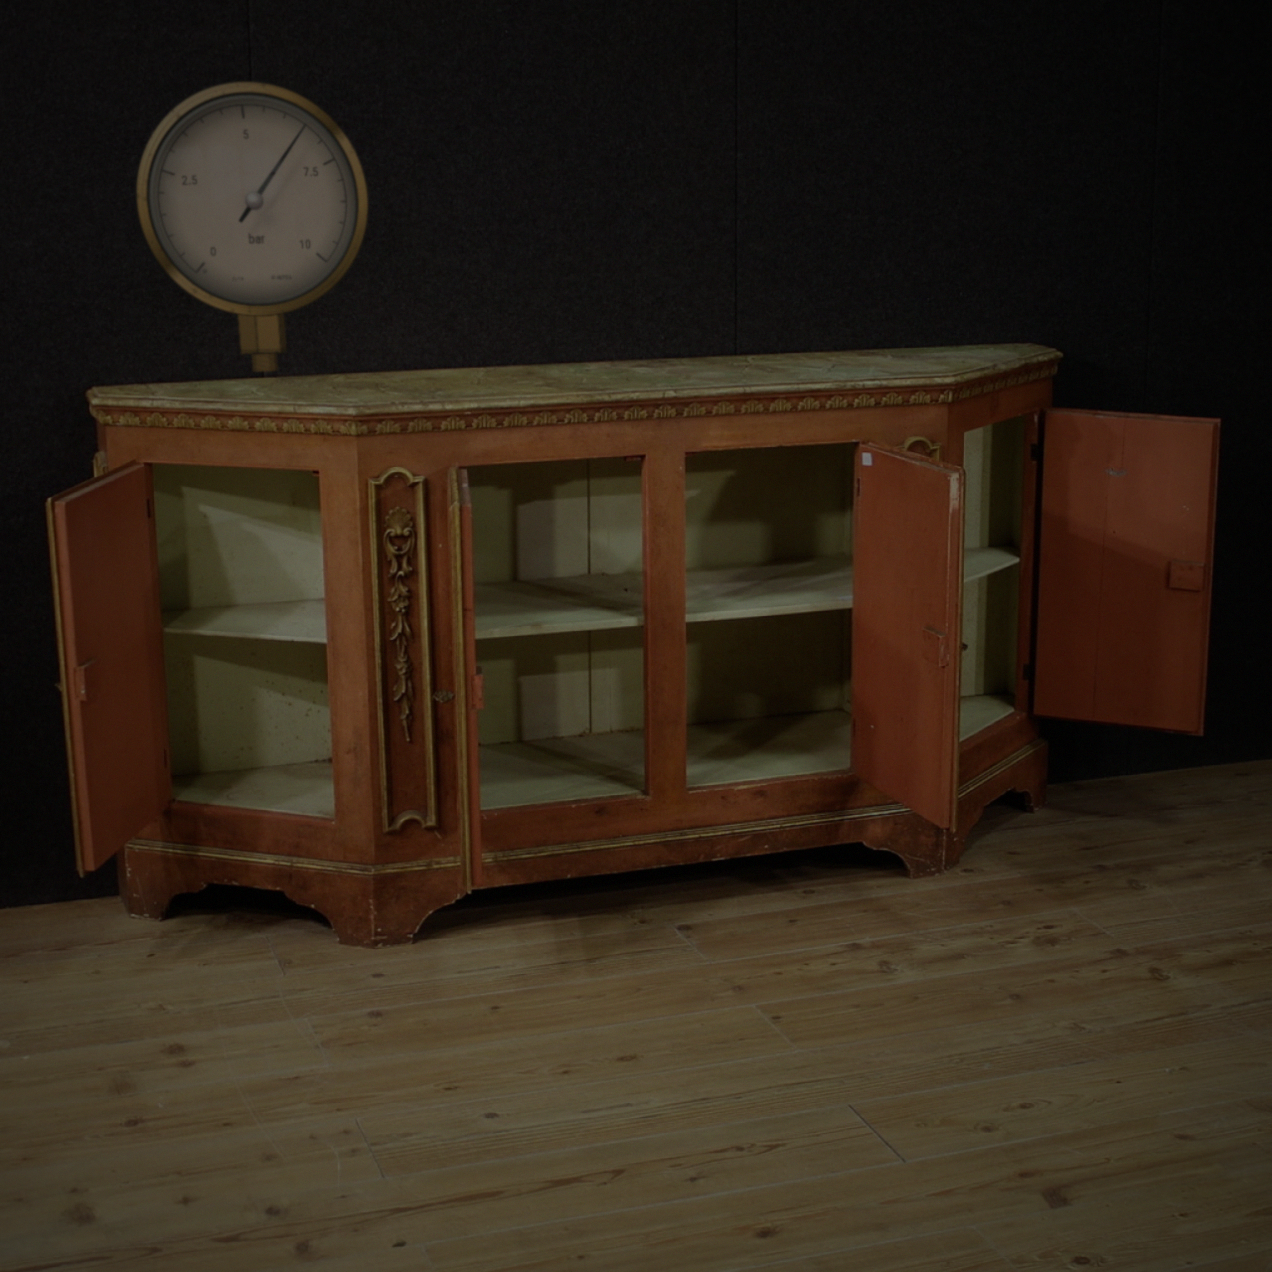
6.5 bar
